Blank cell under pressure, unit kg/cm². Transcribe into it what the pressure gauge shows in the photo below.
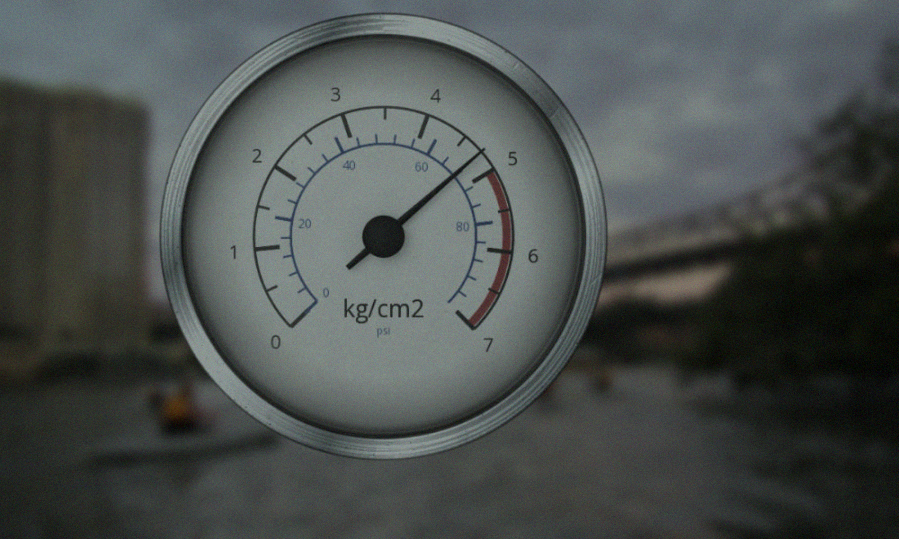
4.75 kg/cm²
